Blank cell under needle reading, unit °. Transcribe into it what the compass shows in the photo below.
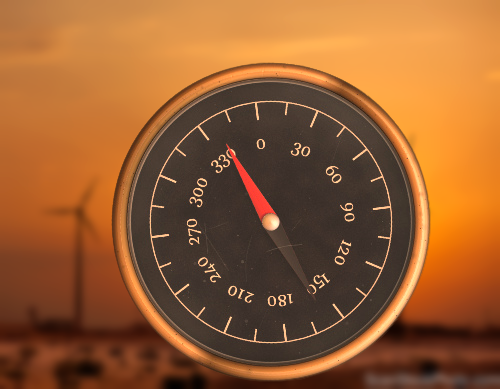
337.5 °
